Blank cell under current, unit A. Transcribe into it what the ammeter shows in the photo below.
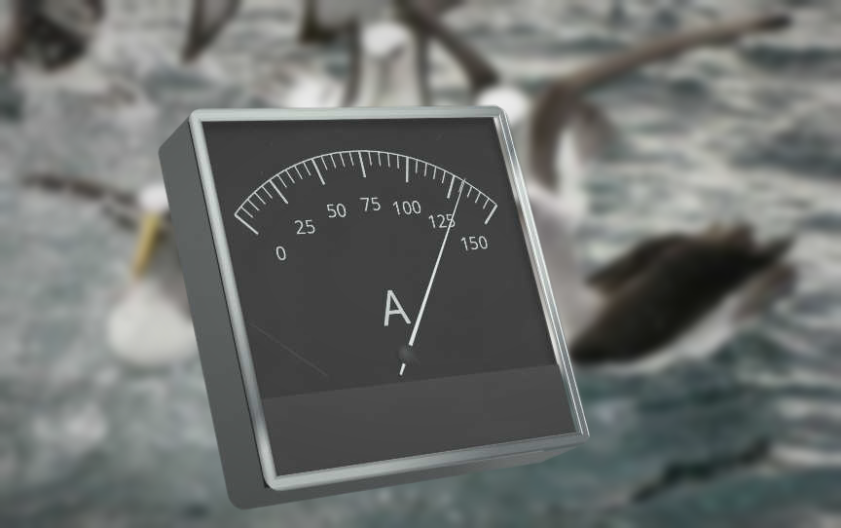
130 A
